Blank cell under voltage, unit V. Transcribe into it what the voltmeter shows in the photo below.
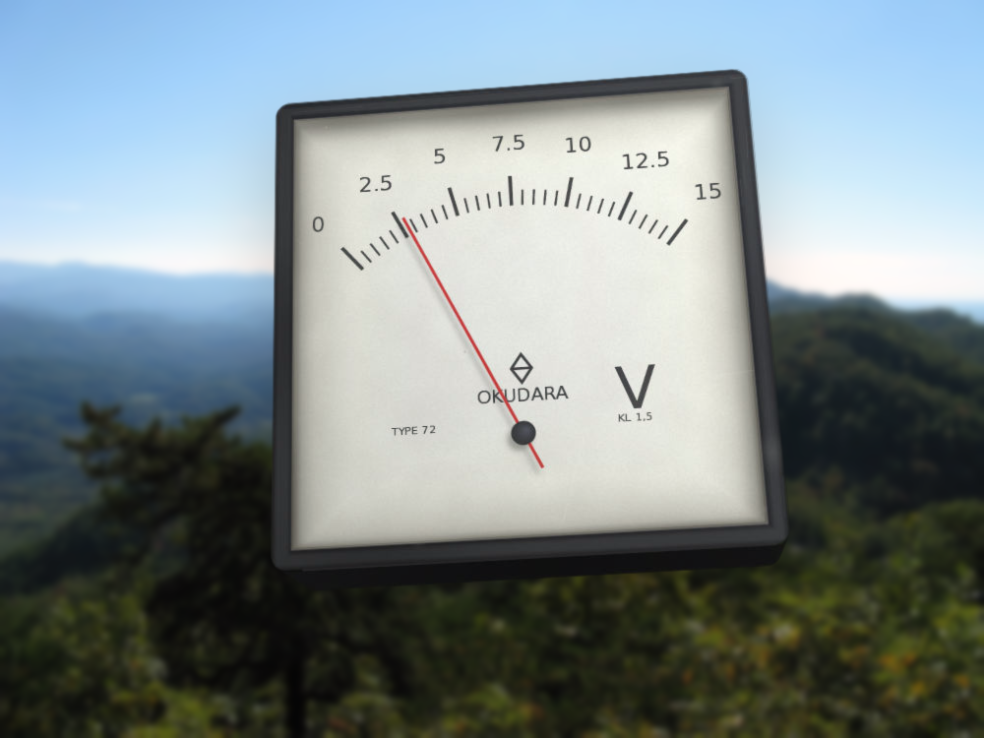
2.75 V
